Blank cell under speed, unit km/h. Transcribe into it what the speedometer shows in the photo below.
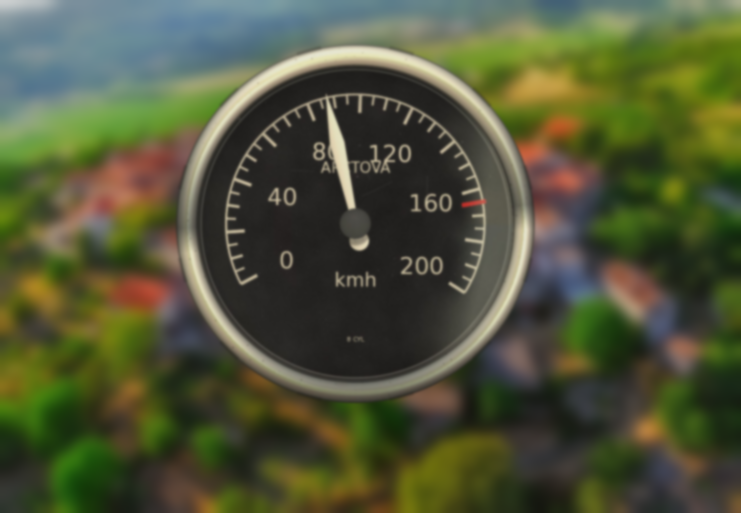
87.5 km/h
